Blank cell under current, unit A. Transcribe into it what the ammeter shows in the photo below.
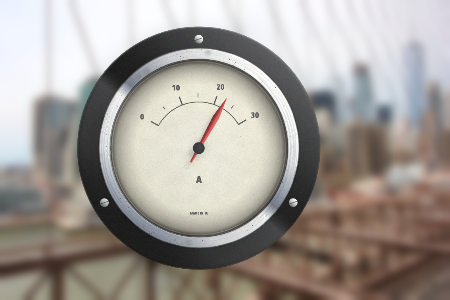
22.5 A
